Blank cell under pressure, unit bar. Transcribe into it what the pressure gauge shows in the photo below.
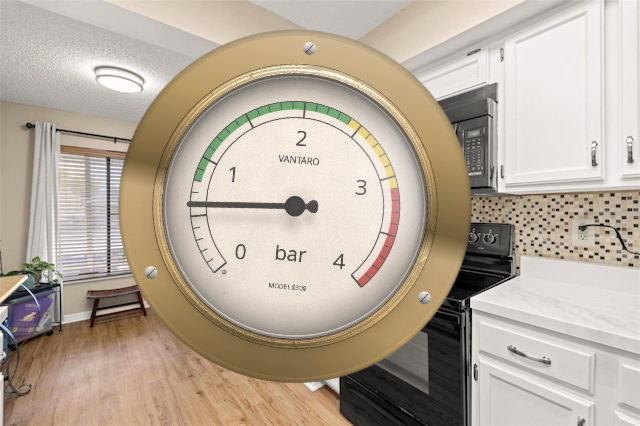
0.6 bar
